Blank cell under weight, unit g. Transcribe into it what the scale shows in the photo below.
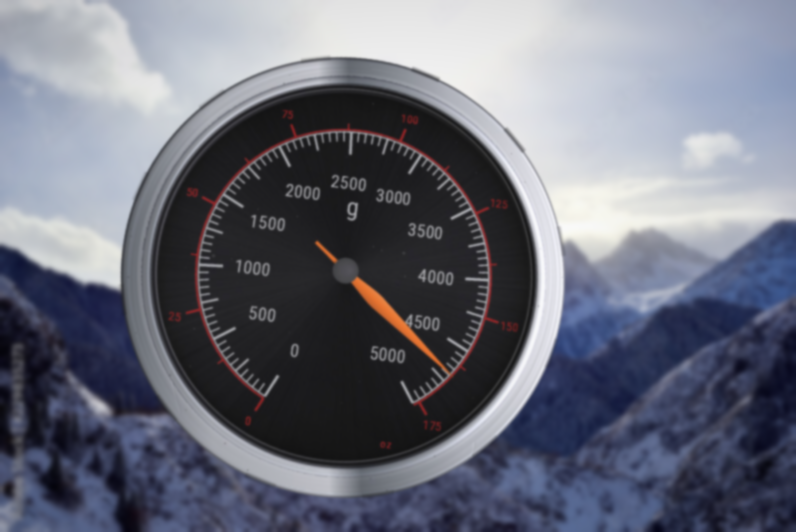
4700 g
